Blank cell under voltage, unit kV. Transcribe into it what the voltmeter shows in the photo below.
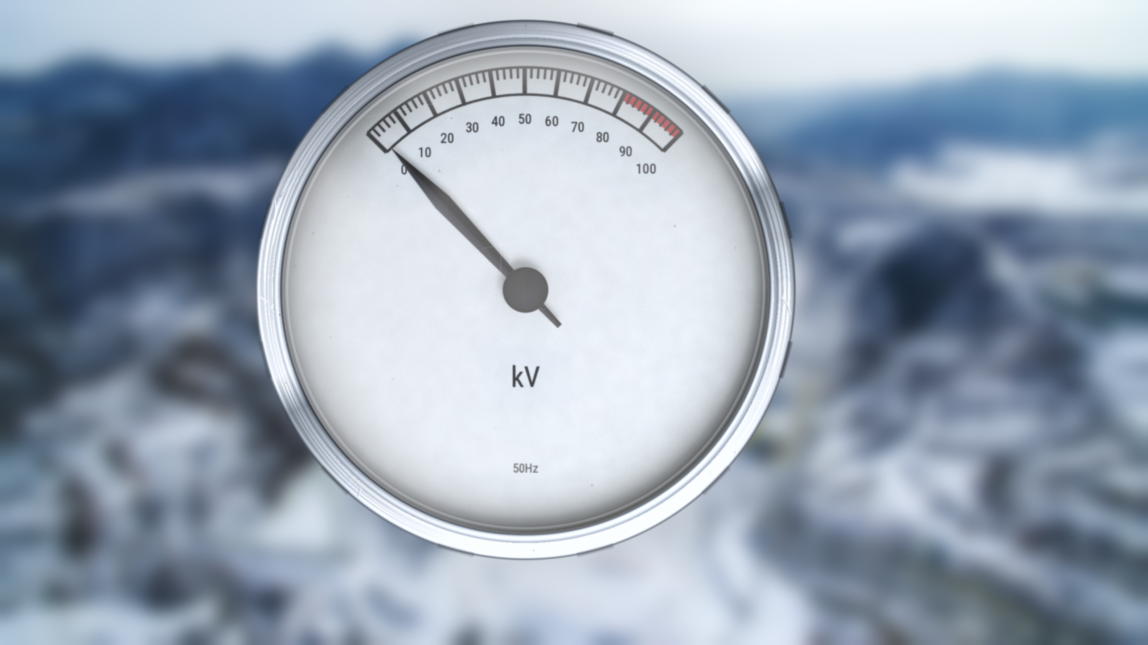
2 kV
